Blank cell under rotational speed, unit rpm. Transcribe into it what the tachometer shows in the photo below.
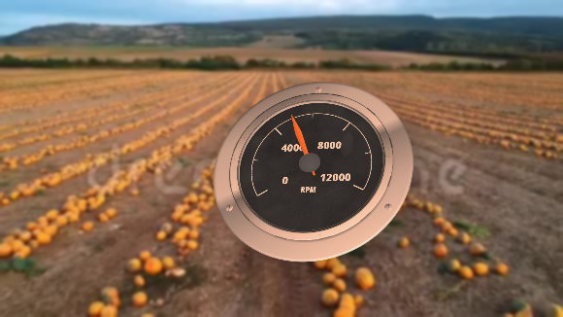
5000 rpm
